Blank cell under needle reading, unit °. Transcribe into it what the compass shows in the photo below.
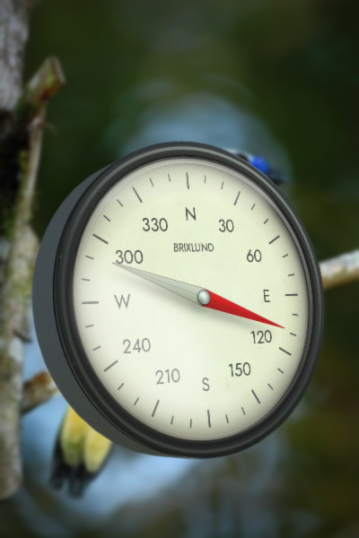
110 °
